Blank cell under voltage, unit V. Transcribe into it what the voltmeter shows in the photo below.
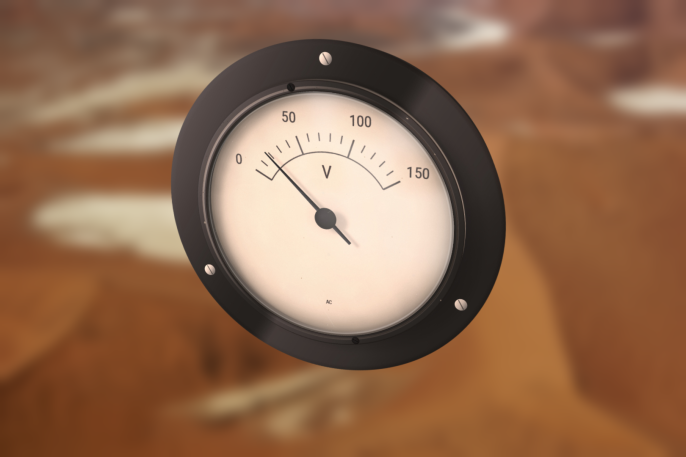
20 V
